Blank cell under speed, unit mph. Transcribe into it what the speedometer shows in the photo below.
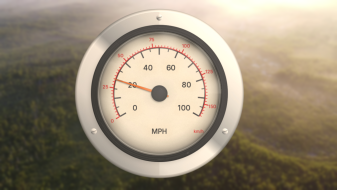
20 mph
